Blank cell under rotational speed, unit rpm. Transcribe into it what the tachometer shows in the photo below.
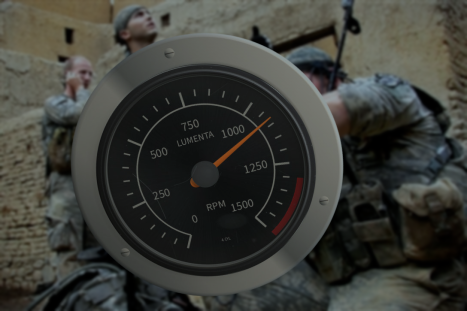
1075 rpm
